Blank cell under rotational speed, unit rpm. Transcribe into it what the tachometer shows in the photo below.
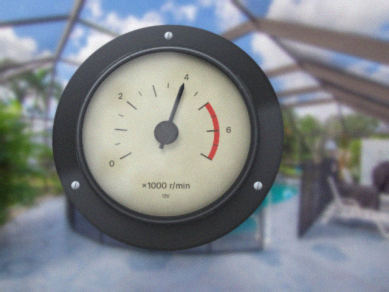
4000 rpm
